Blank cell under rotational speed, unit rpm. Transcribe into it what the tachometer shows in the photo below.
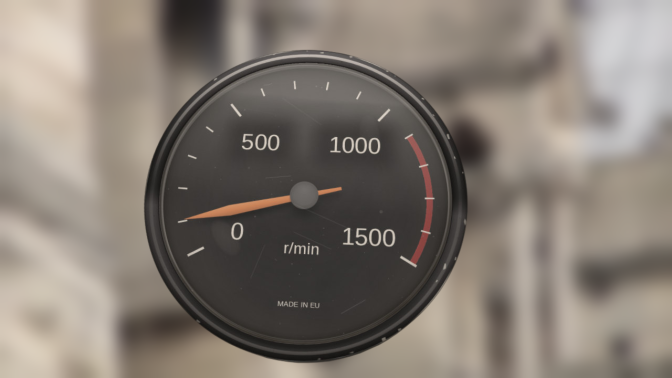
100 rpm
